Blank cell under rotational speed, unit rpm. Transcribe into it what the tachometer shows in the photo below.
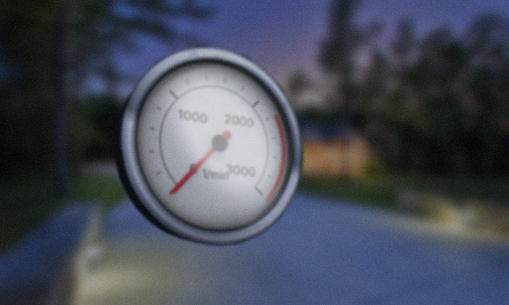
0 rpm
